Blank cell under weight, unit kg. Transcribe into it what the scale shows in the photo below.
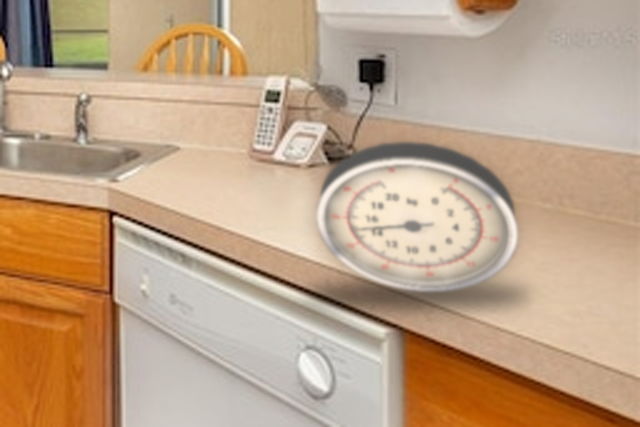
15 kg
